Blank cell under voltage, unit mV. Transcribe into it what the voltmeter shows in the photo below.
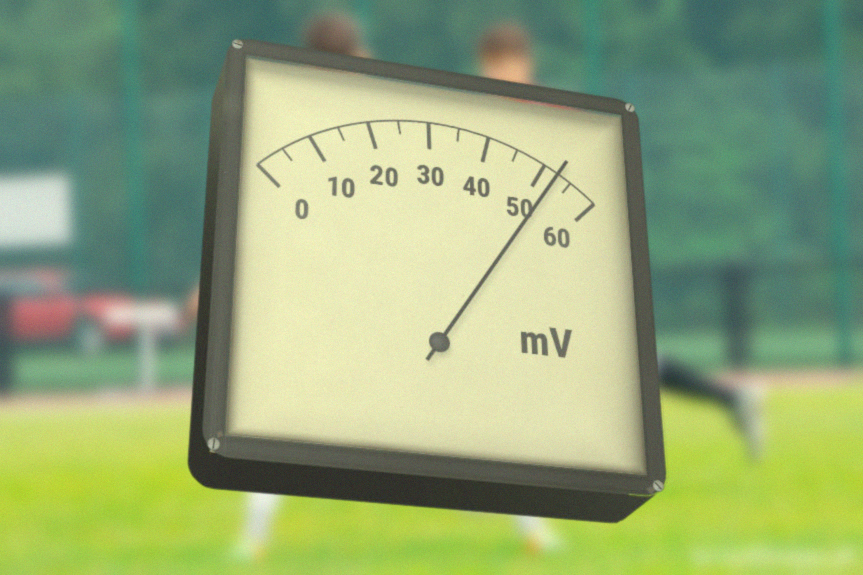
52.5 mV
